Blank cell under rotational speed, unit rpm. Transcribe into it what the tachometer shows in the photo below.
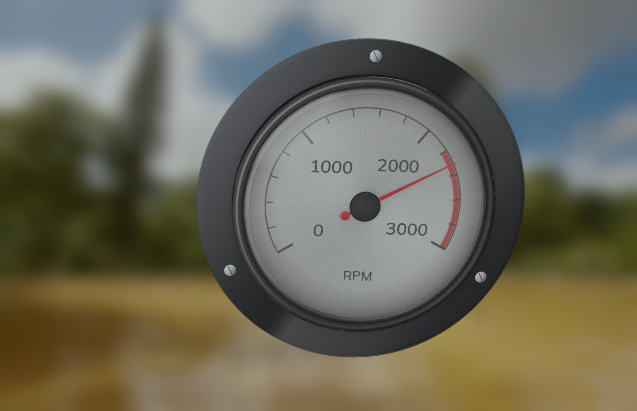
2300 rpm
